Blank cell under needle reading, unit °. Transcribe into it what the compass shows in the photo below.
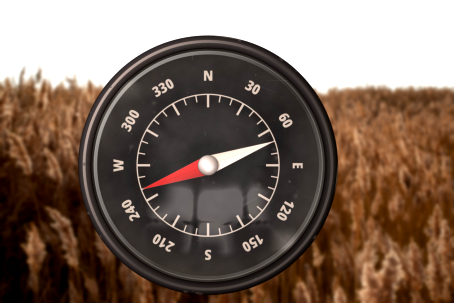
250 °
